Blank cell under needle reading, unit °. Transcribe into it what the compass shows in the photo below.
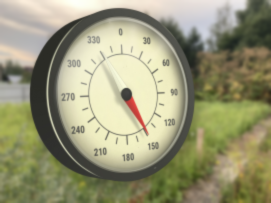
150 °
